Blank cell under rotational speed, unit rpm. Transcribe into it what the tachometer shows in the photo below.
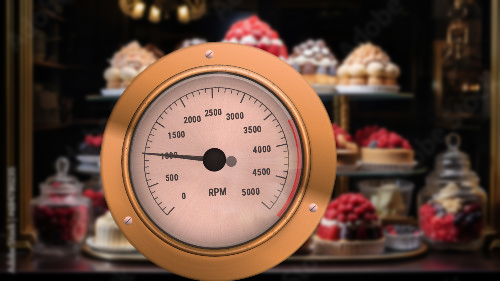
1000 rpm
